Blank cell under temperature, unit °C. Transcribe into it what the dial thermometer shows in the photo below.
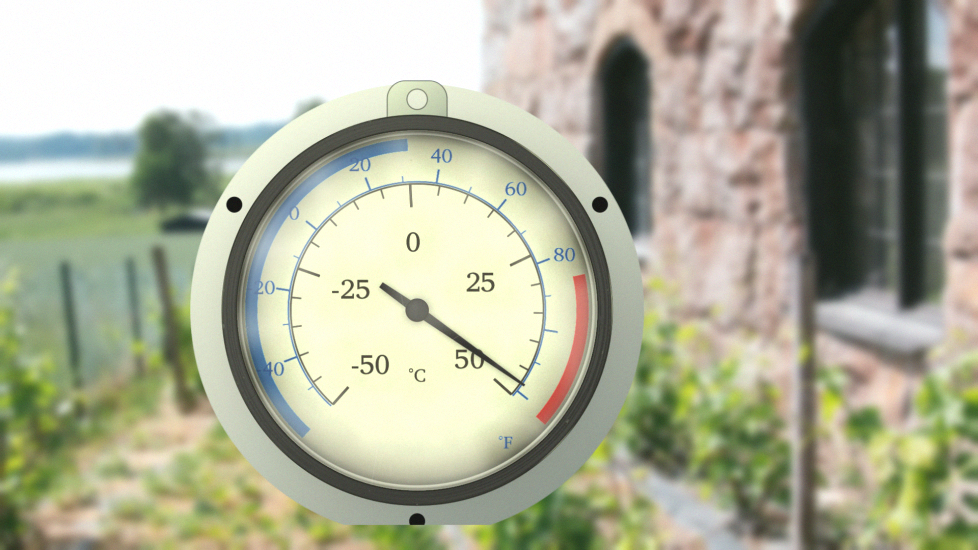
47.5 °C
